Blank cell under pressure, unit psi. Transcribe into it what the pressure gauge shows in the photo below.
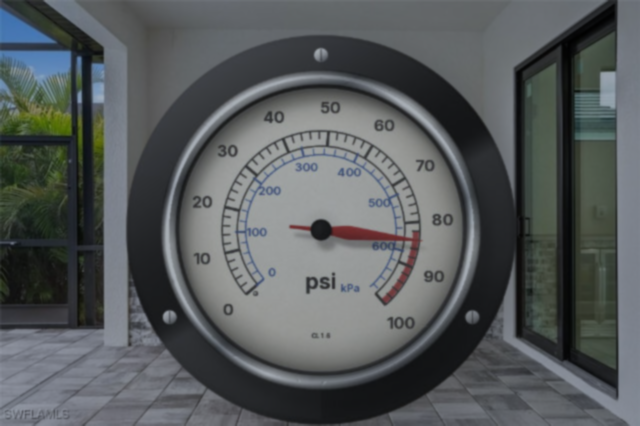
84 psi
